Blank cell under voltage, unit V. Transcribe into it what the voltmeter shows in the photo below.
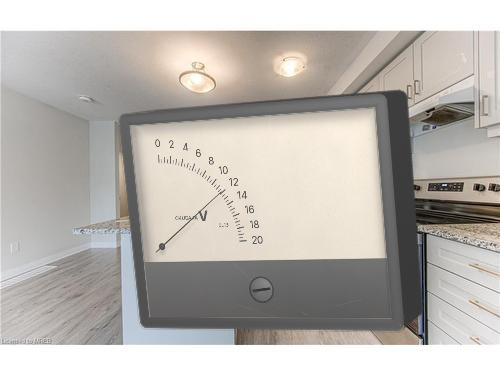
12 V
